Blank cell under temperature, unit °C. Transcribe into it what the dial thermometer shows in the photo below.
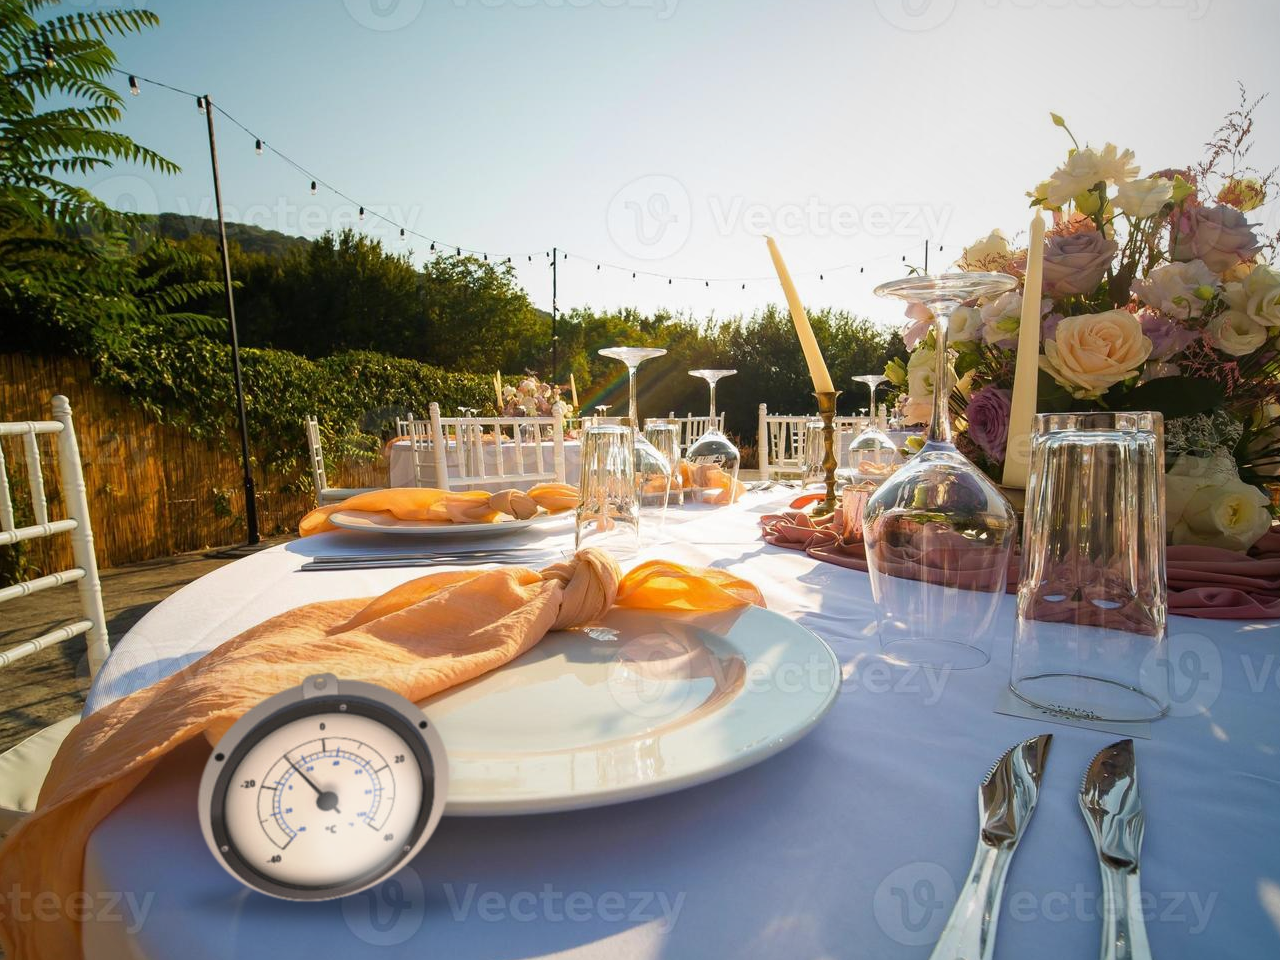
-10 °C
